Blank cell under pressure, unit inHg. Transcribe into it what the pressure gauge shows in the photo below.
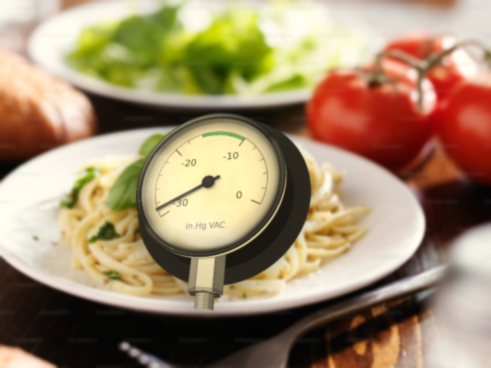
-29 inHg
